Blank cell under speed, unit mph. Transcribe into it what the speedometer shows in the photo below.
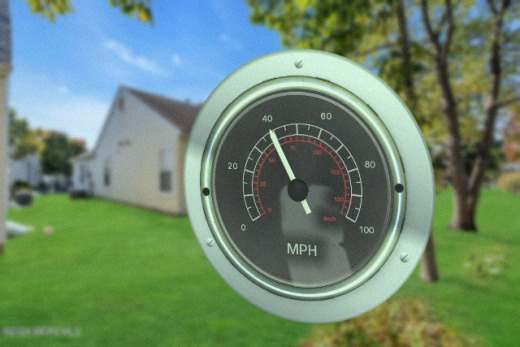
40 mph
